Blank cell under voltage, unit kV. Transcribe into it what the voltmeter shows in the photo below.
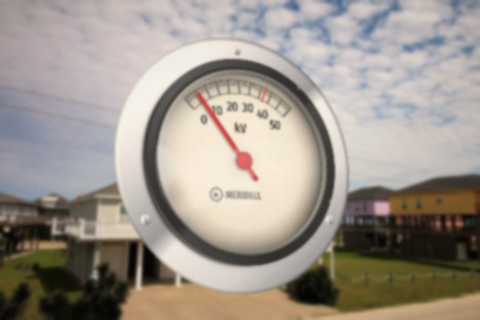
5 kV
